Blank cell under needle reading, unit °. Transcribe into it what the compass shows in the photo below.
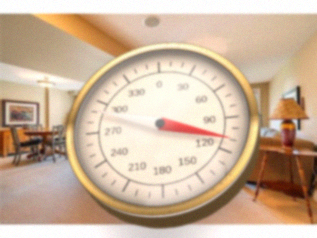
110 °
